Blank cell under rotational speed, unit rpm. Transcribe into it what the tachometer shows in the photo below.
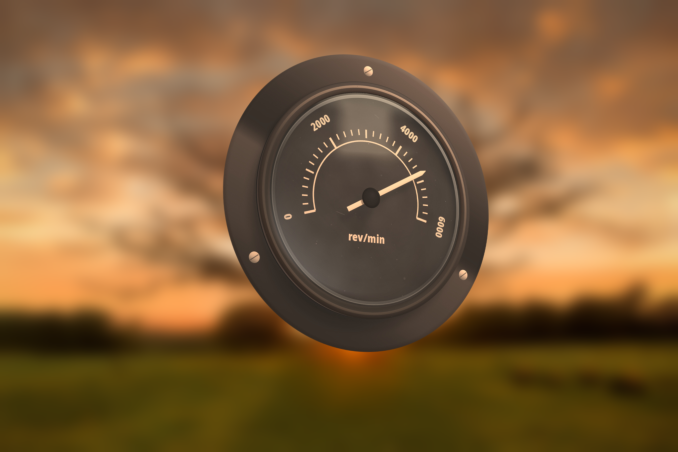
4800 rpm
